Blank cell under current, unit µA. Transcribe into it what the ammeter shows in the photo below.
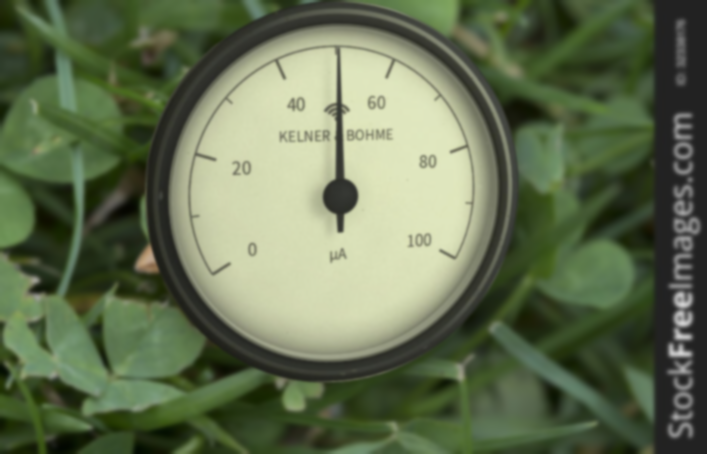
50 µA
